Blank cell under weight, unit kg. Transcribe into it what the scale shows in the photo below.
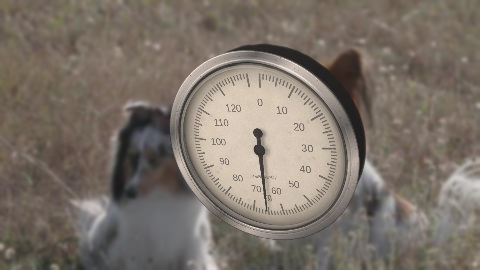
65 kg
